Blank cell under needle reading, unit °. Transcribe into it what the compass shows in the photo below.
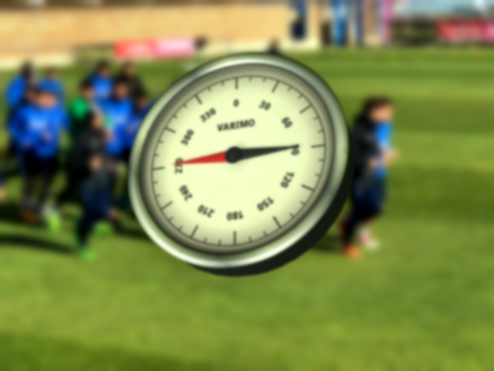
270 °
